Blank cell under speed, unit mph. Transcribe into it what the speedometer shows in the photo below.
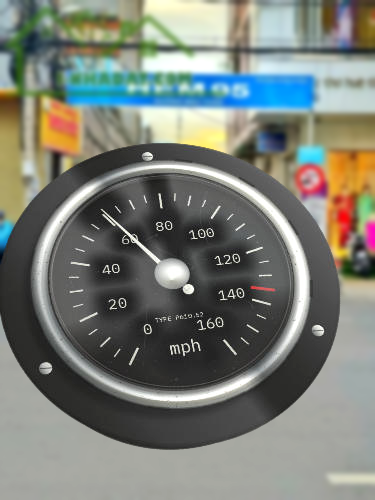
60 mph
